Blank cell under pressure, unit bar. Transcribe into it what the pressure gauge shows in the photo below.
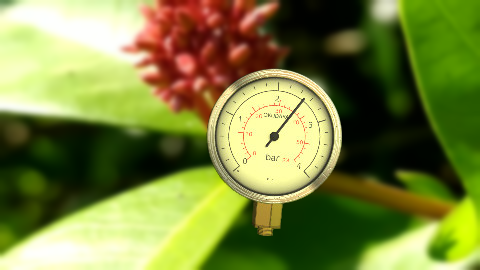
2.5 bar
